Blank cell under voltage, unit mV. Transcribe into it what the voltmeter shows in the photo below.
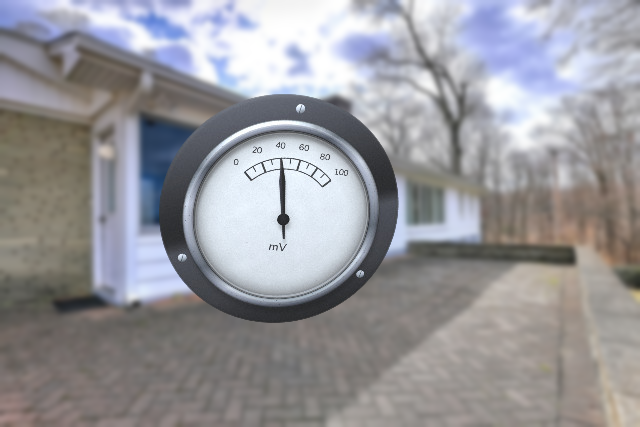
40 mV
